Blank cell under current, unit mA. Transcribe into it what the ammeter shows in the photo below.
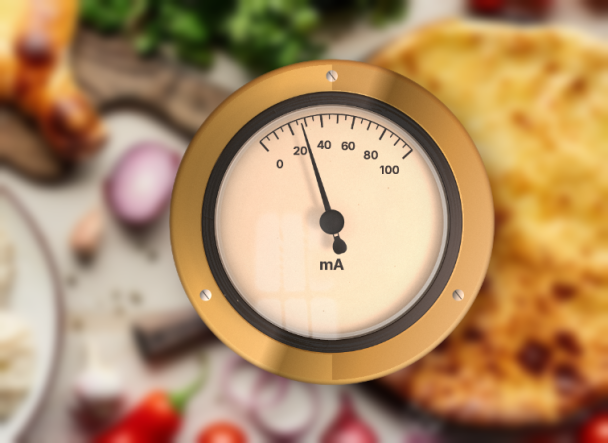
27.5 mA
